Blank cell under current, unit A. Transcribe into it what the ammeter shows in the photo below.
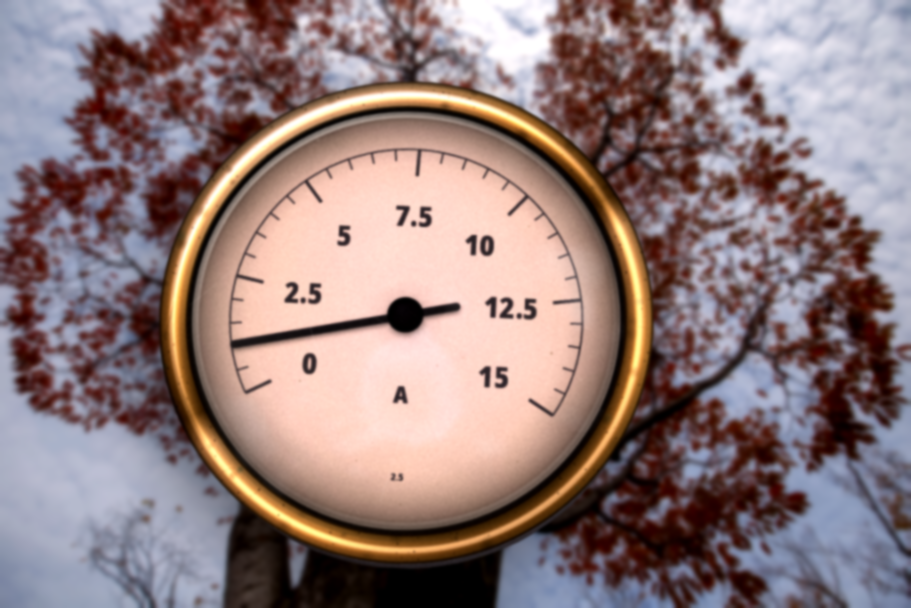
1 A
